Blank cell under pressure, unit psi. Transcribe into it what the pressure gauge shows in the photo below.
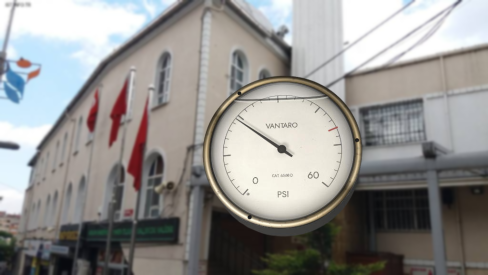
19 psi
